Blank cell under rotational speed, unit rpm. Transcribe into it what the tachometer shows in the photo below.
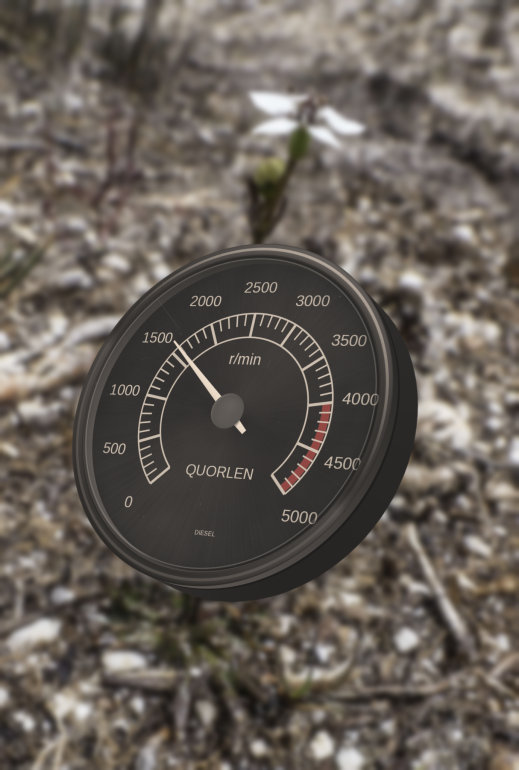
1600 rpm
